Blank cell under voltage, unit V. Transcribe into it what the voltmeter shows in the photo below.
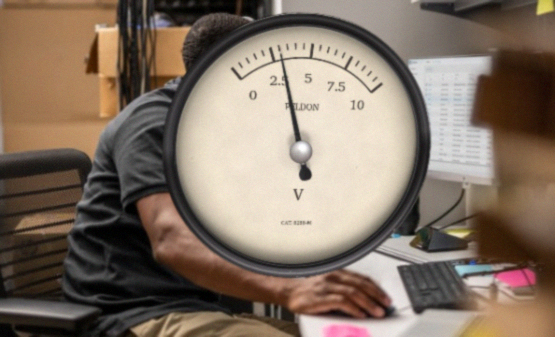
3 V
